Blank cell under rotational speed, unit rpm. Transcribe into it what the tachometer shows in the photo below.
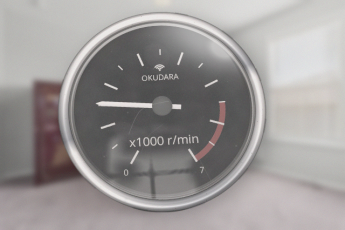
1500 rpm
